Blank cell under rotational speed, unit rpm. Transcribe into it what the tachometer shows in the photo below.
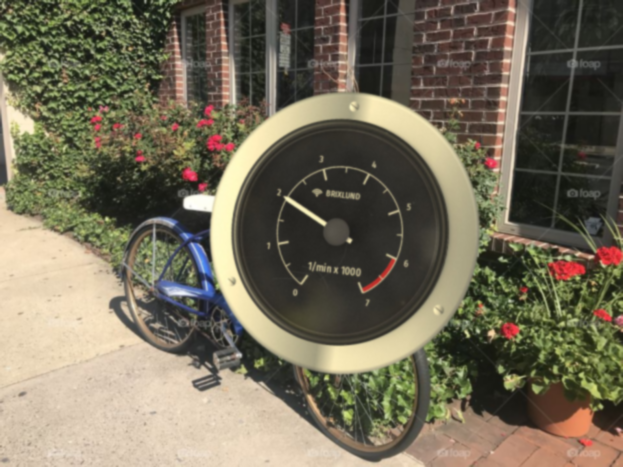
2000 rpm
